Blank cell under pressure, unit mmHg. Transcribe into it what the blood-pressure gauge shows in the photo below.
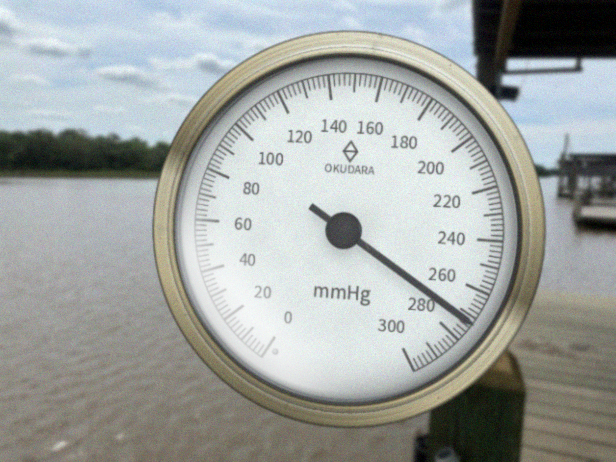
272 mmHg
